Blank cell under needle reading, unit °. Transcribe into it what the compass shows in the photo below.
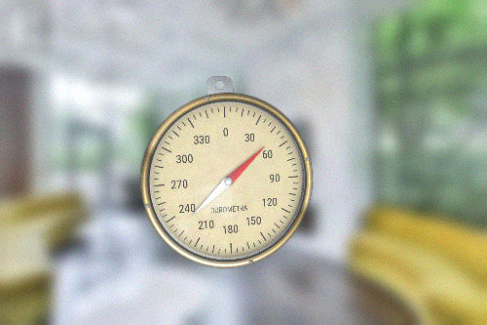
50 °
